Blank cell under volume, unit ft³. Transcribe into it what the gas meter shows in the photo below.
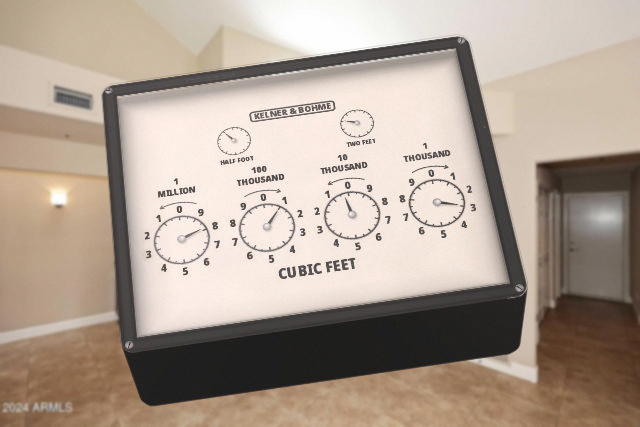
810300 ft³
